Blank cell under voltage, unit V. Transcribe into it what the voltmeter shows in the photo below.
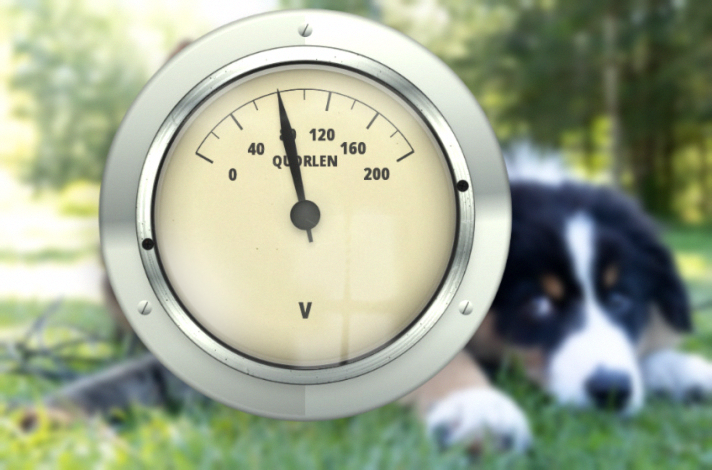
80 V
